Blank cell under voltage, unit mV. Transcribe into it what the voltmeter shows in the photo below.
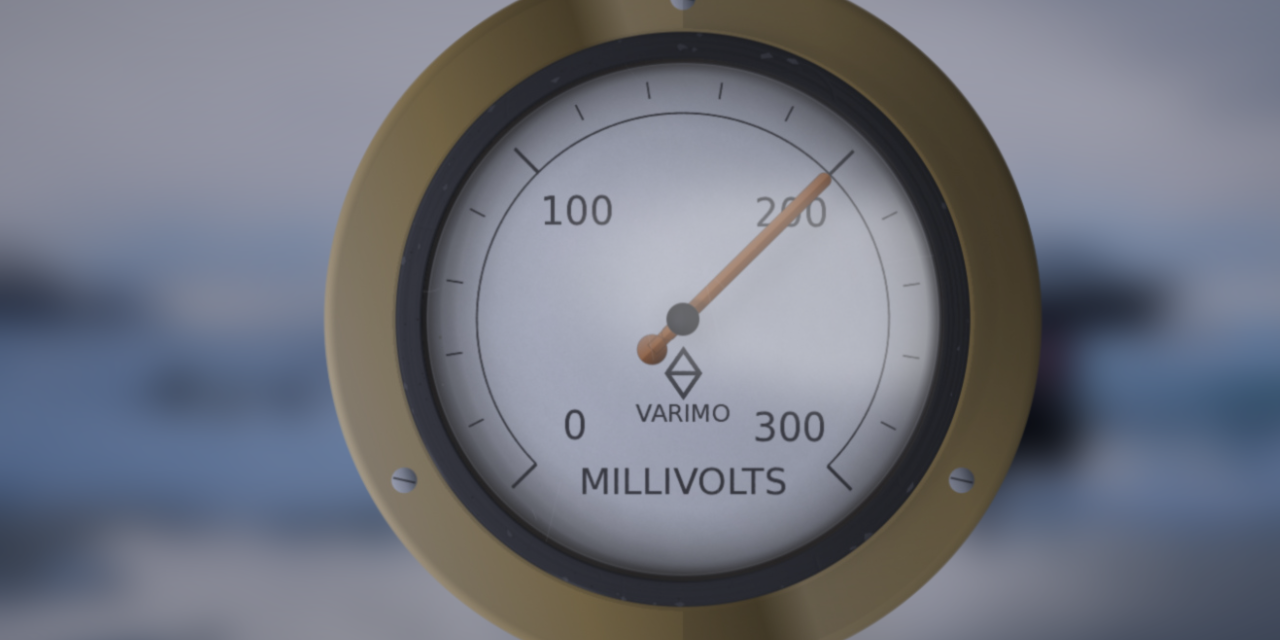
200 mV
